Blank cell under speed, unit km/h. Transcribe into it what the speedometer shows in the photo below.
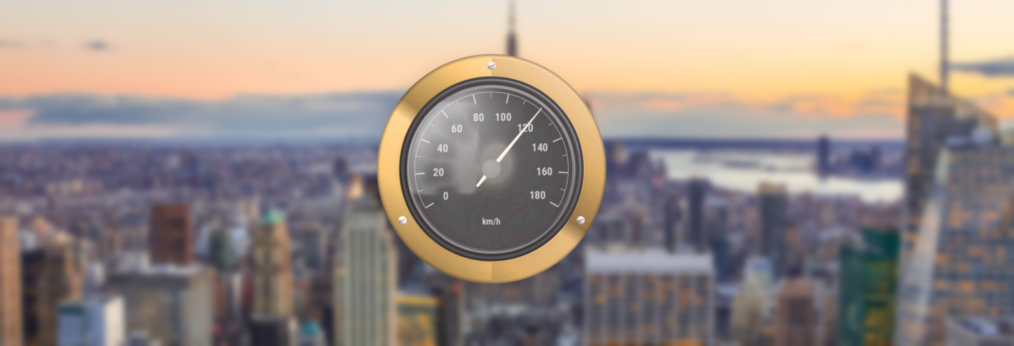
120 km/h
